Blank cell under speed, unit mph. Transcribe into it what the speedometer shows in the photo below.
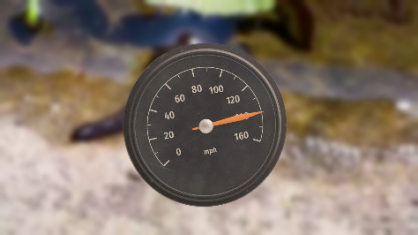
140 mph
